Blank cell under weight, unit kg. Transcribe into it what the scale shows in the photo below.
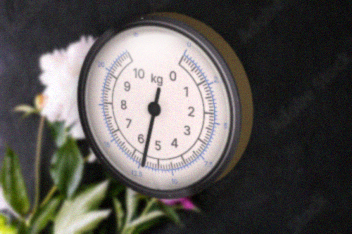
5.5 kg
